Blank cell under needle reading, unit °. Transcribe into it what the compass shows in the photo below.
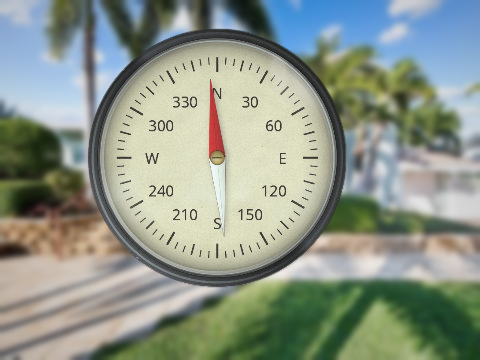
355 °
